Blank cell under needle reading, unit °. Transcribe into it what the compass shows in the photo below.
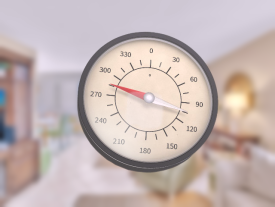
285 °
